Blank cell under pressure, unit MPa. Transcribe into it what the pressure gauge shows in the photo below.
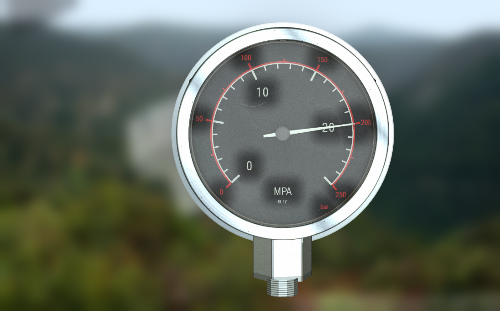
20 MPa
